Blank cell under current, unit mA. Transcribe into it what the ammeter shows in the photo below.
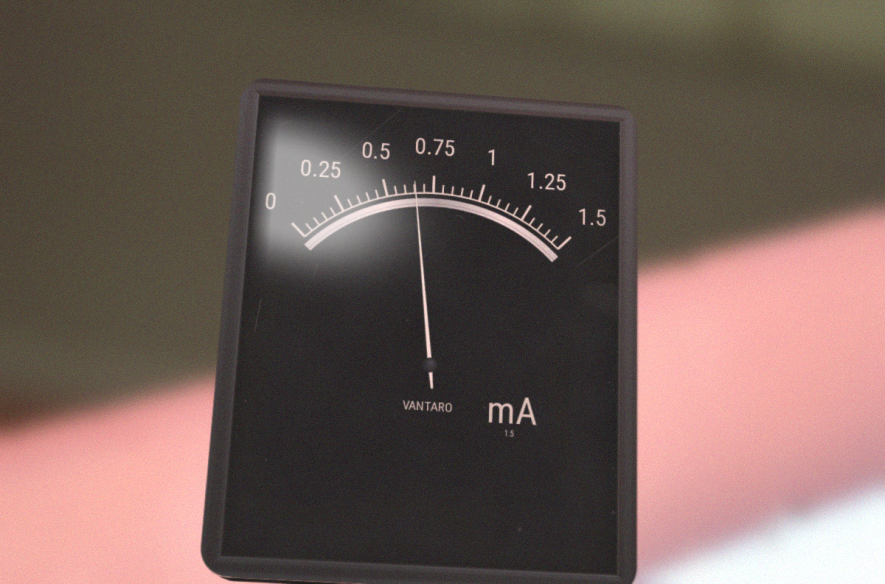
0.65 mA
